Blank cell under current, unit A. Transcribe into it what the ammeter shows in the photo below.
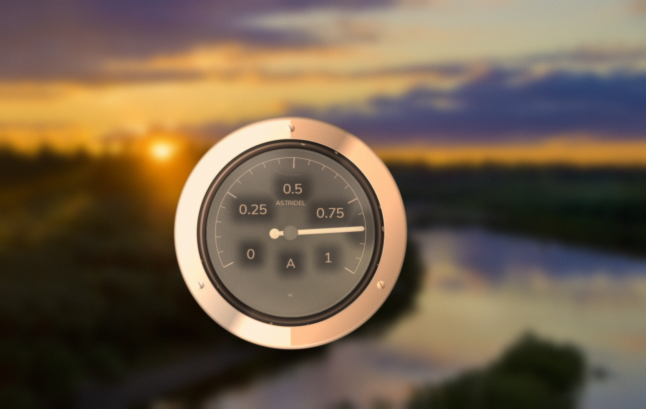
0.85 A
